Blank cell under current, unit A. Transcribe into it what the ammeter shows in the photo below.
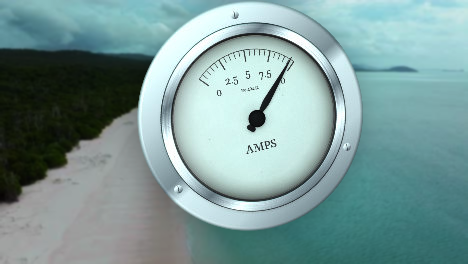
9.5 A
